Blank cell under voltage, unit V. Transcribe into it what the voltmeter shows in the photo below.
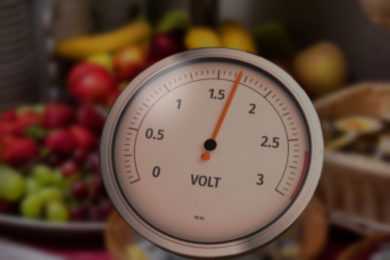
1.7 V
